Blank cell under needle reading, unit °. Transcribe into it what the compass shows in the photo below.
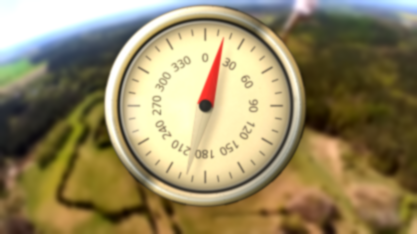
15 °
